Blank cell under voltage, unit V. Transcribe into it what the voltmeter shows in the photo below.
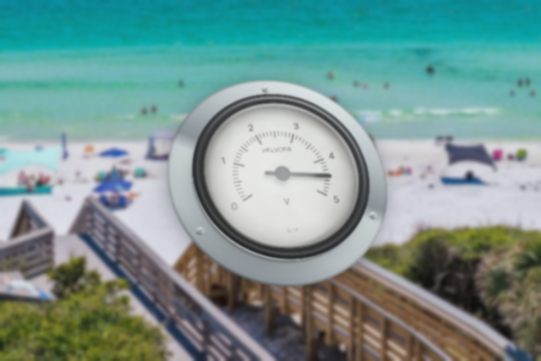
4.5 V
